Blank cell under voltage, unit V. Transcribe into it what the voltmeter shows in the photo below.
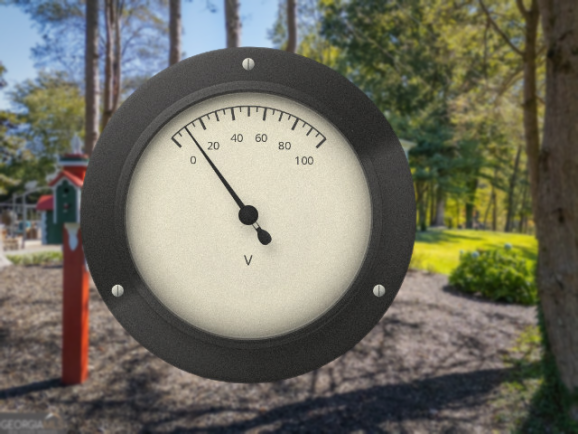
10 V
